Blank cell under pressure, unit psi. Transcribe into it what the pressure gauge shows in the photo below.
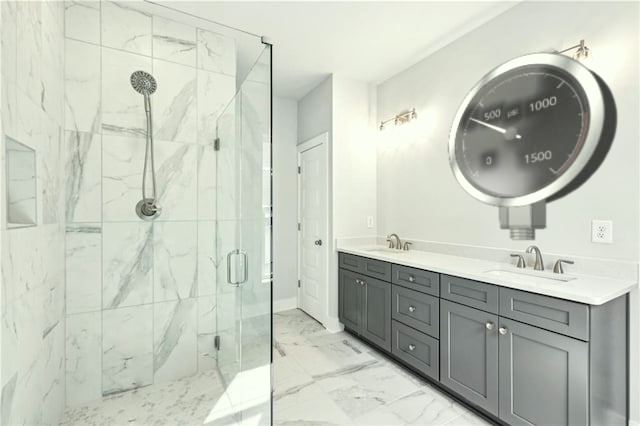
400 psi
